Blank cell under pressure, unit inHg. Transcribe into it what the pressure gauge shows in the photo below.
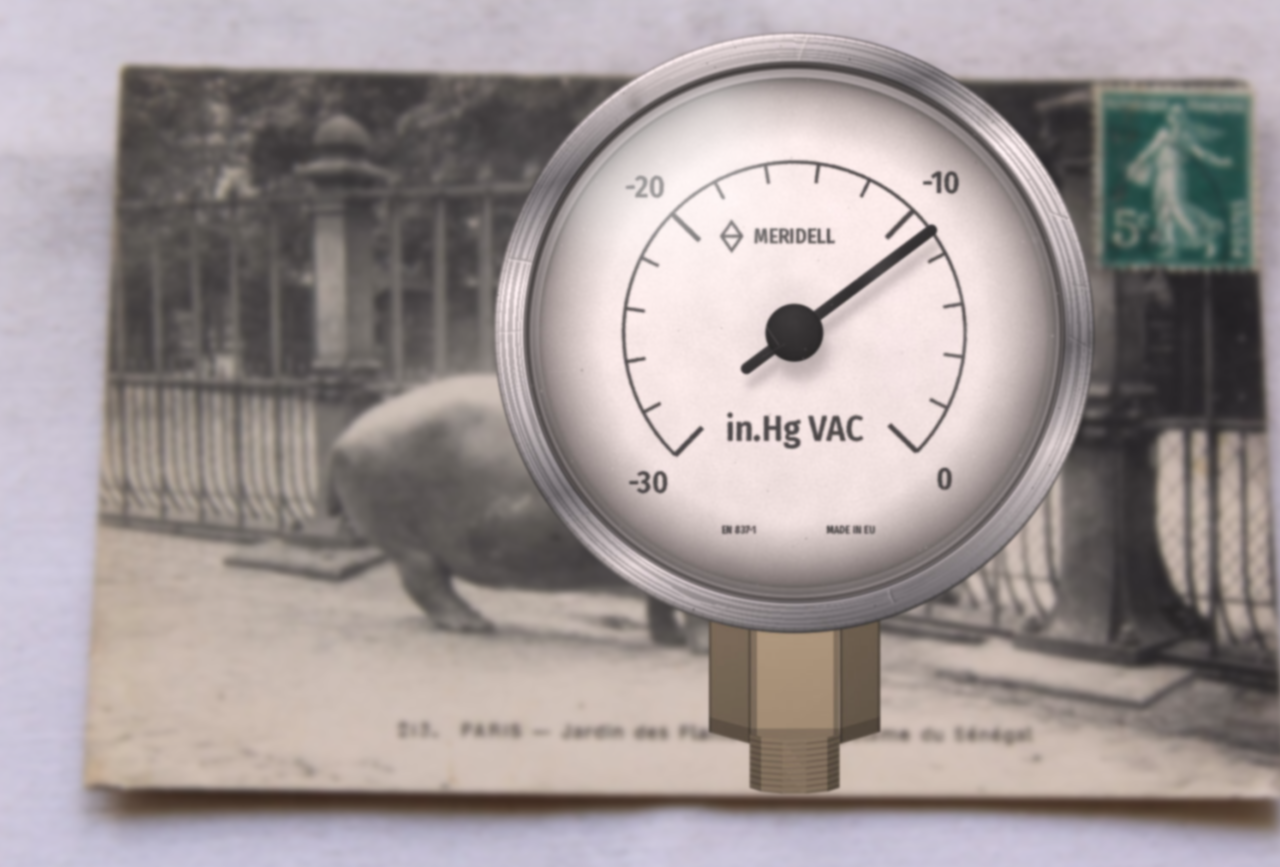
-9 inHg
